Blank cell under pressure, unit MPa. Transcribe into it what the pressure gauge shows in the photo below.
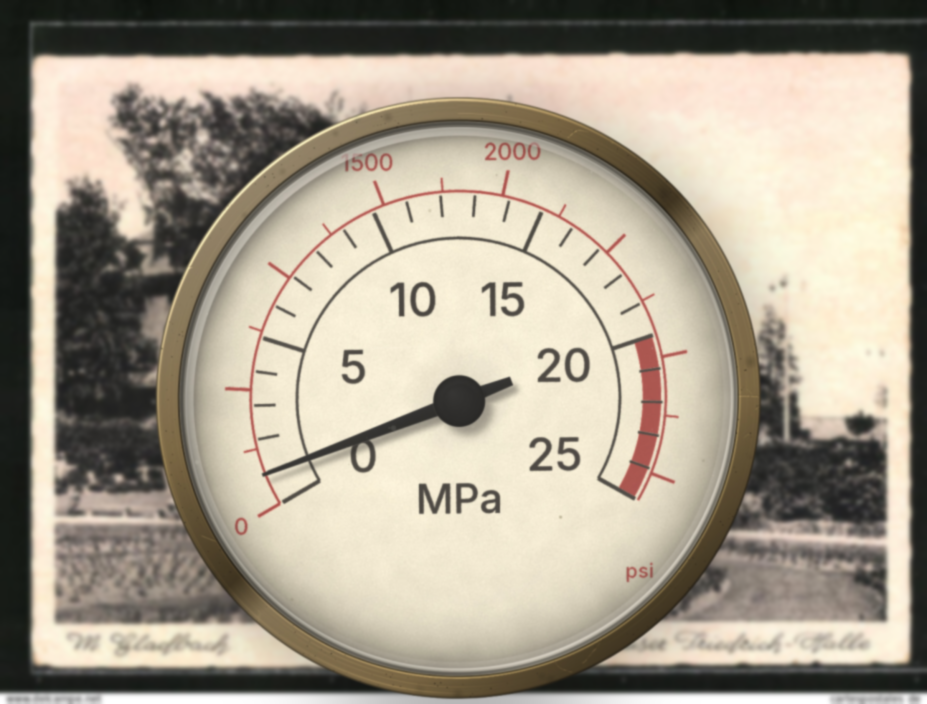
1 MPa
